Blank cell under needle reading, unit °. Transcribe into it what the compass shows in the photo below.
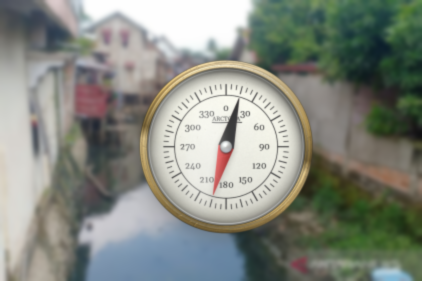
195 °
